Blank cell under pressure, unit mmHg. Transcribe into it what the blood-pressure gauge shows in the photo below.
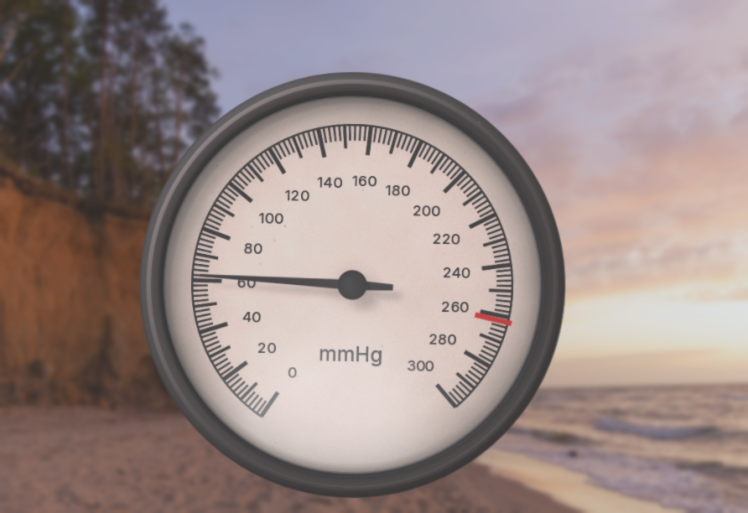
62 mmHg
